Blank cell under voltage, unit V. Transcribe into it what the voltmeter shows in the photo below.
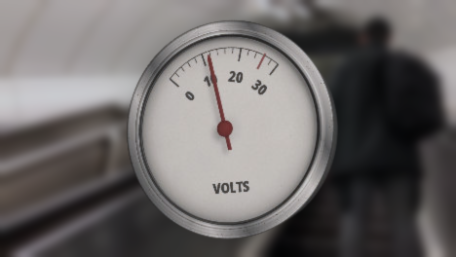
12 V
